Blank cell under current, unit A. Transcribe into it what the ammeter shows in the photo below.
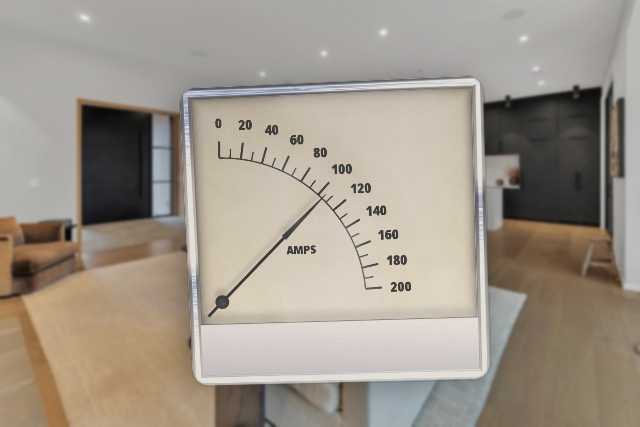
105 A
